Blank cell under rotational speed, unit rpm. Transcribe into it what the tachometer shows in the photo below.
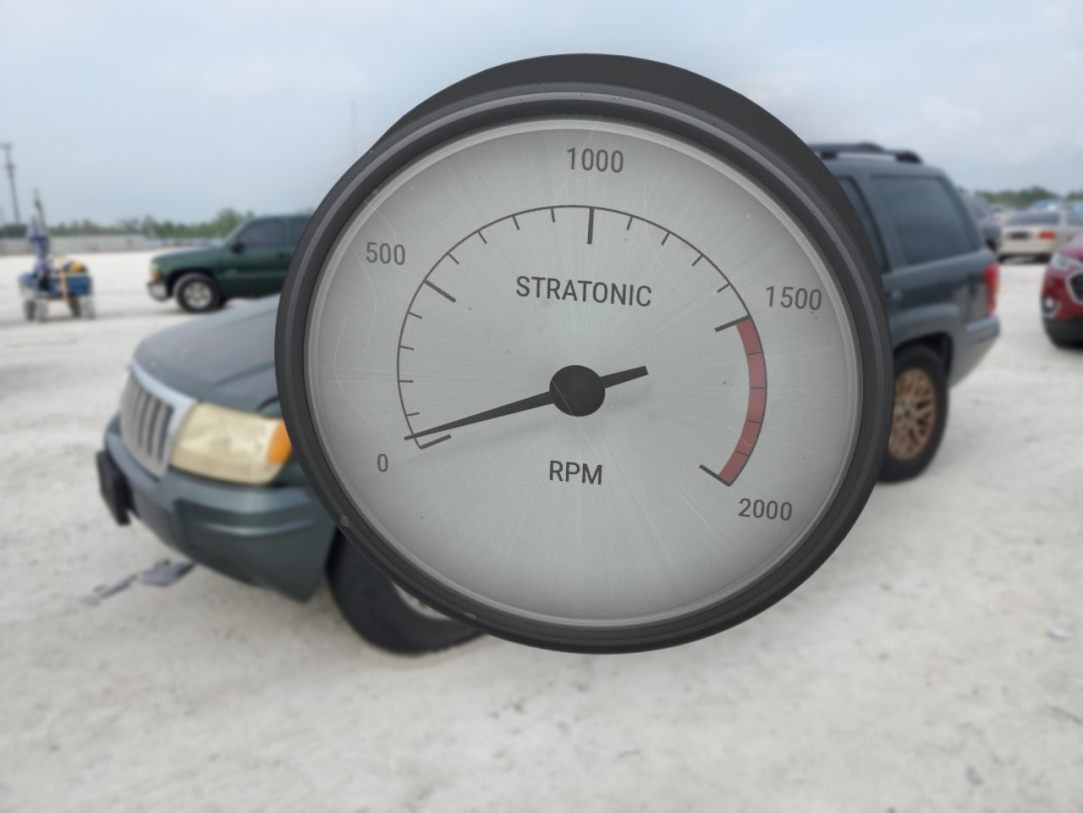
50 rpm
